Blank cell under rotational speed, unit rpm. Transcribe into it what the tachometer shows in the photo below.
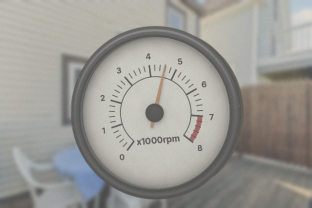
4600 rpm
